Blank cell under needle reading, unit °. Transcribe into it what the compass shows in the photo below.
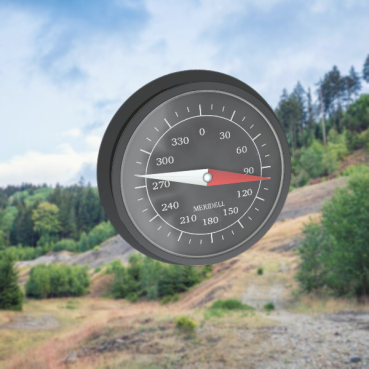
100 °
